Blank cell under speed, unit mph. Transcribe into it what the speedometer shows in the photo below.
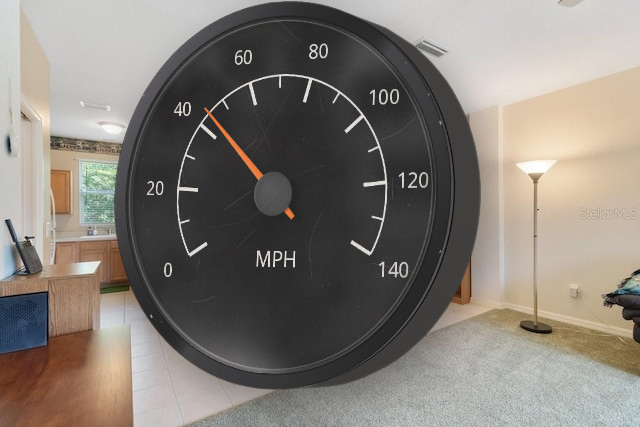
45 mph
